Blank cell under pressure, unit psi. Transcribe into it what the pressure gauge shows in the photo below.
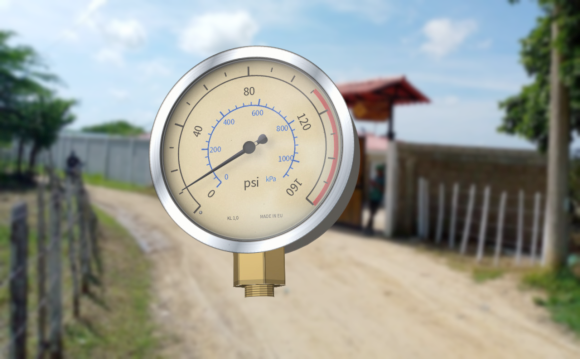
10 psi
